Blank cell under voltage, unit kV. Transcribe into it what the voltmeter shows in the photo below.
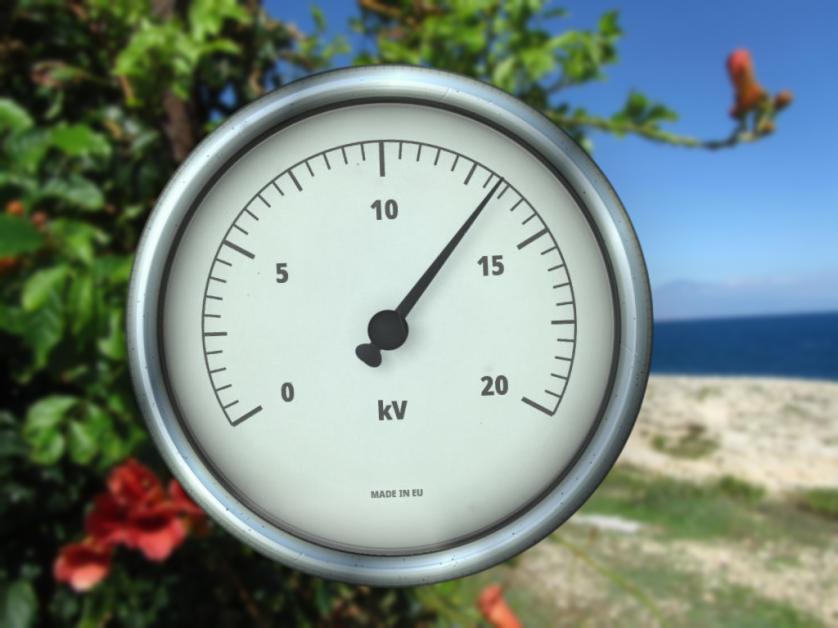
13.25 kV
